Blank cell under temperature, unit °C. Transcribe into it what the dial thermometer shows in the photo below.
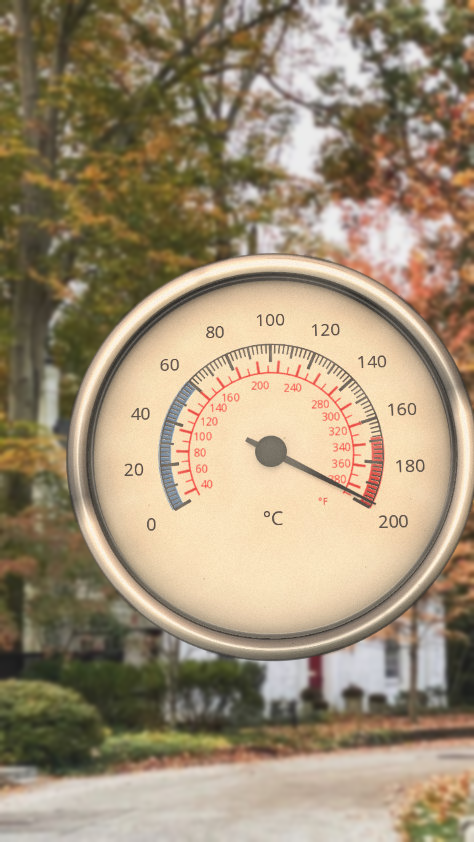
198 °C
